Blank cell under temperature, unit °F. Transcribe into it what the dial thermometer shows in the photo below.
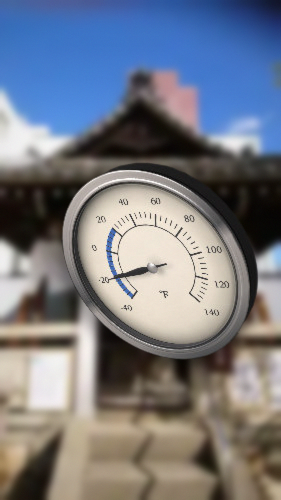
-20 °F
